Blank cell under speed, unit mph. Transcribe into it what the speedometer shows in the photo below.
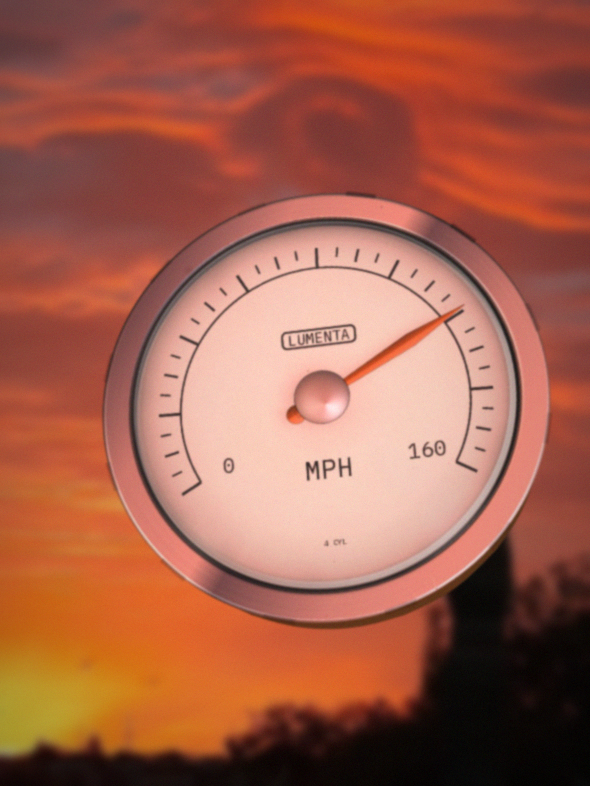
120 mph
